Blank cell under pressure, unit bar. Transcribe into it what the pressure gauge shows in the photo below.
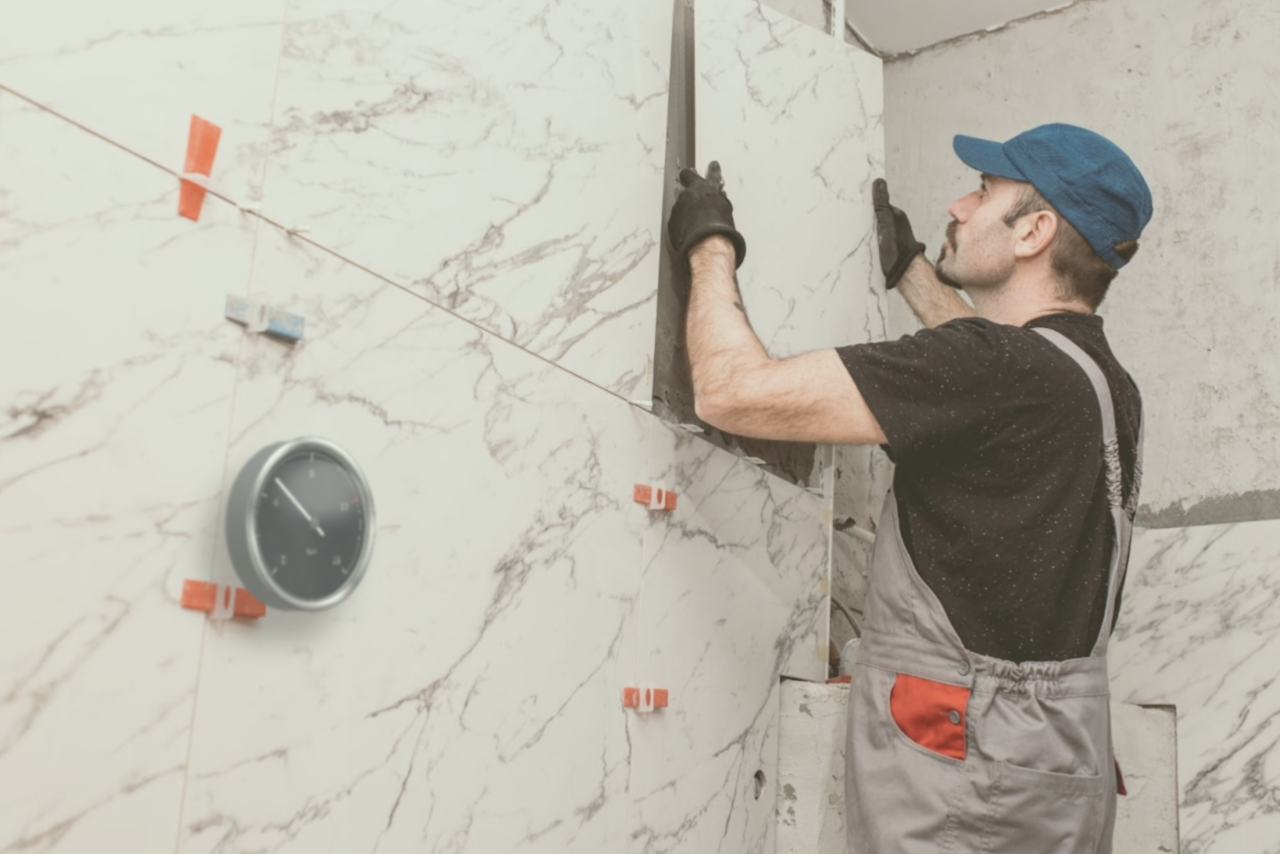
5 bar
